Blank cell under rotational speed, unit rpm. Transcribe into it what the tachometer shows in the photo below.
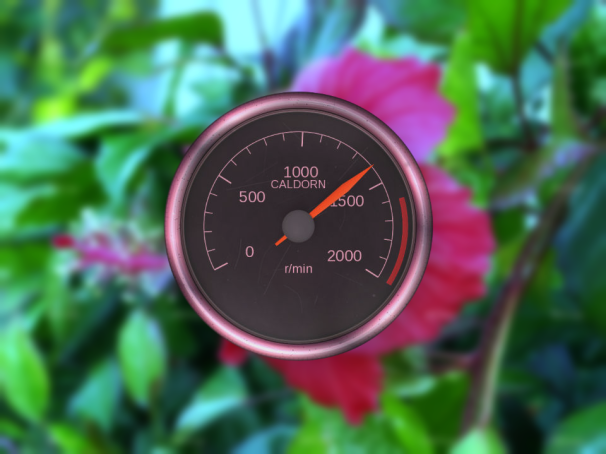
1400 rpm
